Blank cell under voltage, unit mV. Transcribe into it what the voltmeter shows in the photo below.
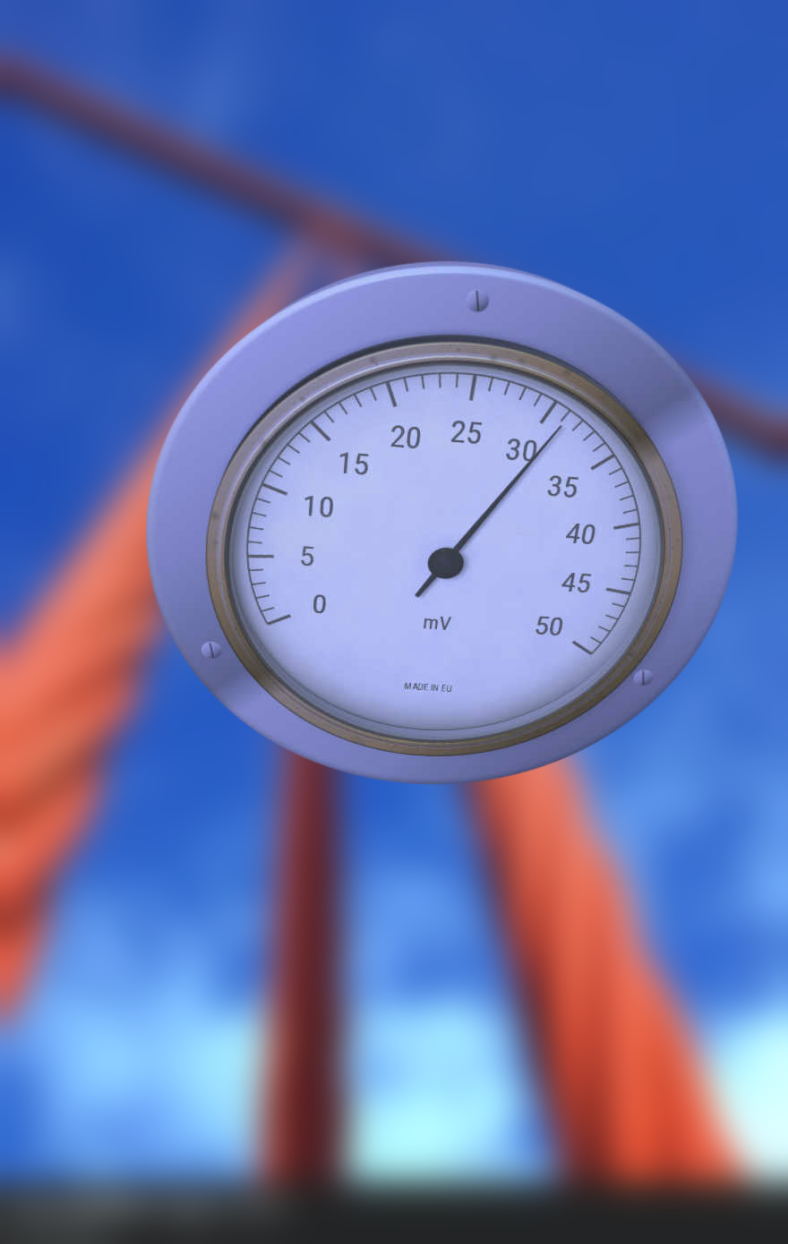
31 mV
